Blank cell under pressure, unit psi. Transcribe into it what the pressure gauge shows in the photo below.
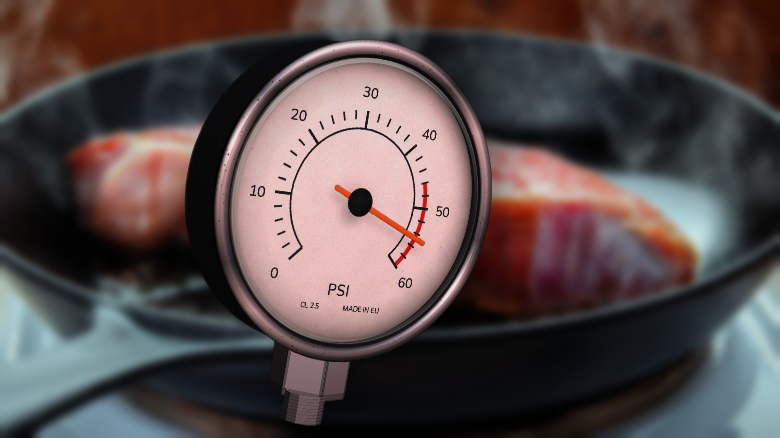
55 psi
